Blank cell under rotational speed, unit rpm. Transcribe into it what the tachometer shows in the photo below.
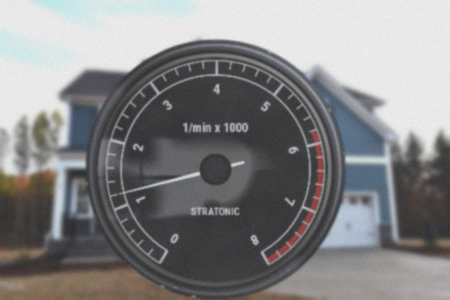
1200 rpm
